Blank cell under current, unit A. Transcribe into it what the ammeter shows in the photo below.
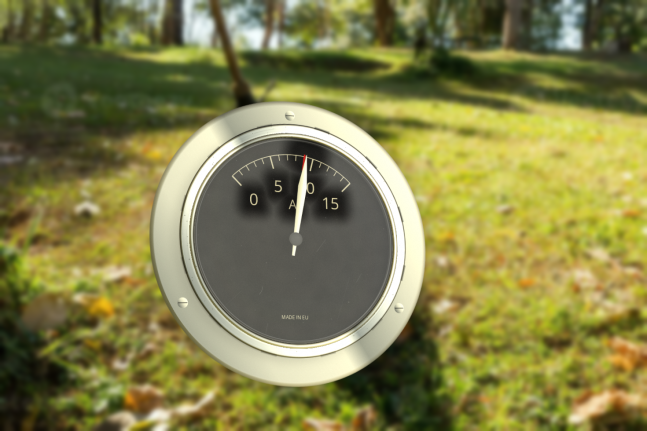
9 A
